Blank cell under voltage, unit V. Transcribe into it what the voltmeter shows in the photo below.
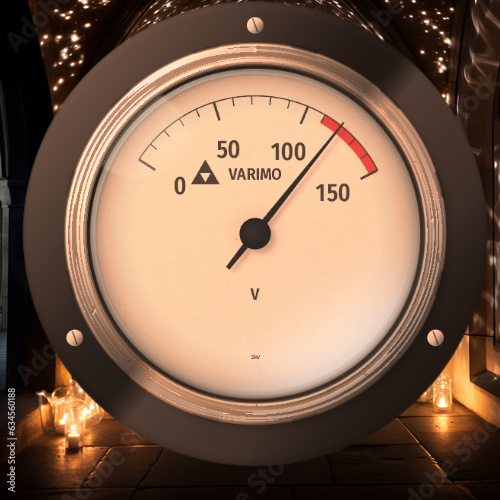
120 V
